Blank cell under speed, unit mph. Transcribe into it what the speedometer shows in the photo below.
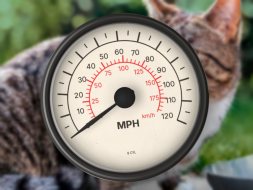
0 mph
